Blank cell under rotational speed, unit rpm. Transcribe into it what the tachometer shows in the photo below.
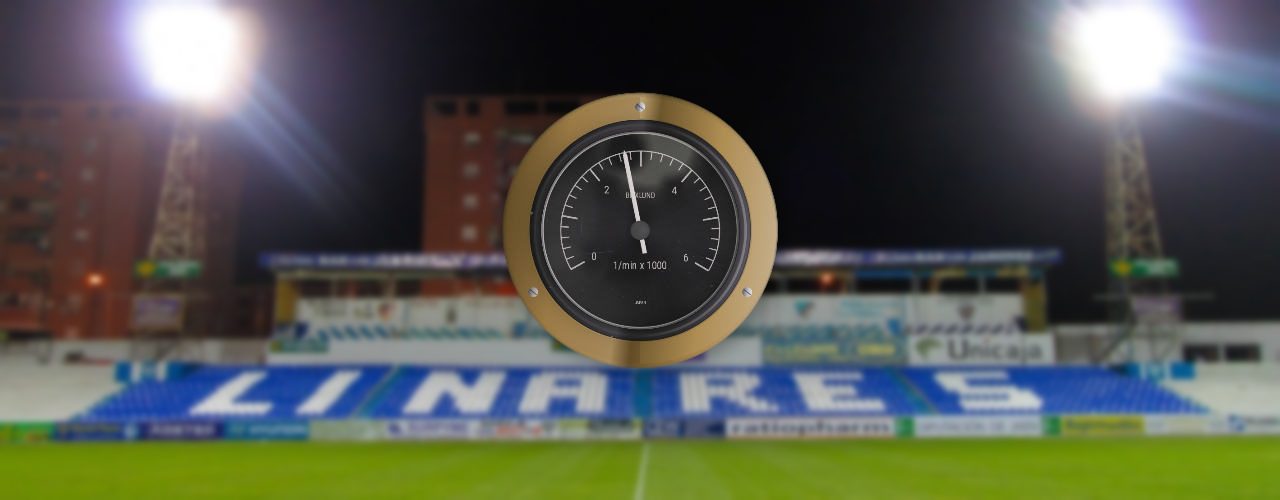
2700 rpm
